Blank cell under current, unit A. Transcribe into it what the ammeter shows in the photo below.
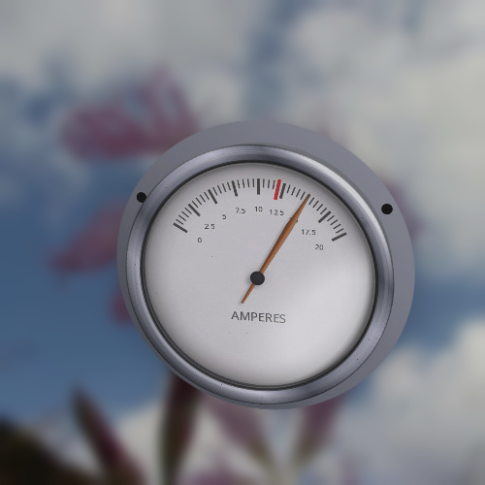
15 A
